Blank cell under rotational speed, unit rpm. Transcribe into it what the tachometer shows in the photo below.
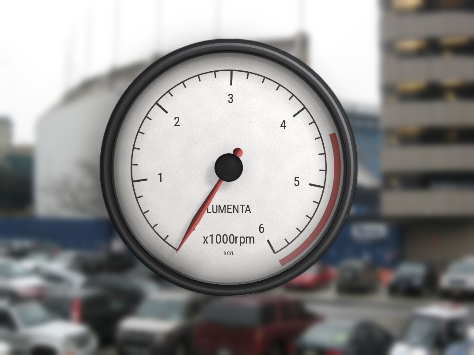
0 rpm
